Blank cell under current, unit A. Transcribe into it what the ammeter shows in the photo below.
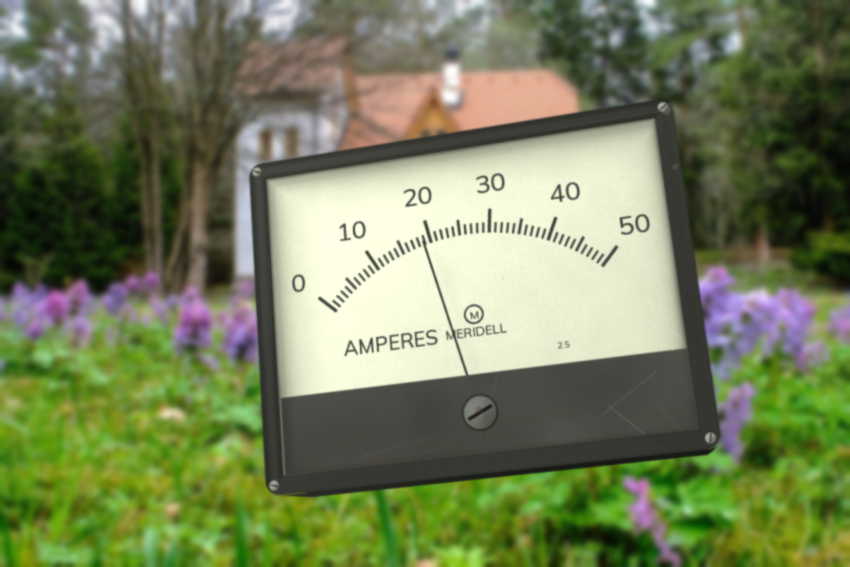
19 A
